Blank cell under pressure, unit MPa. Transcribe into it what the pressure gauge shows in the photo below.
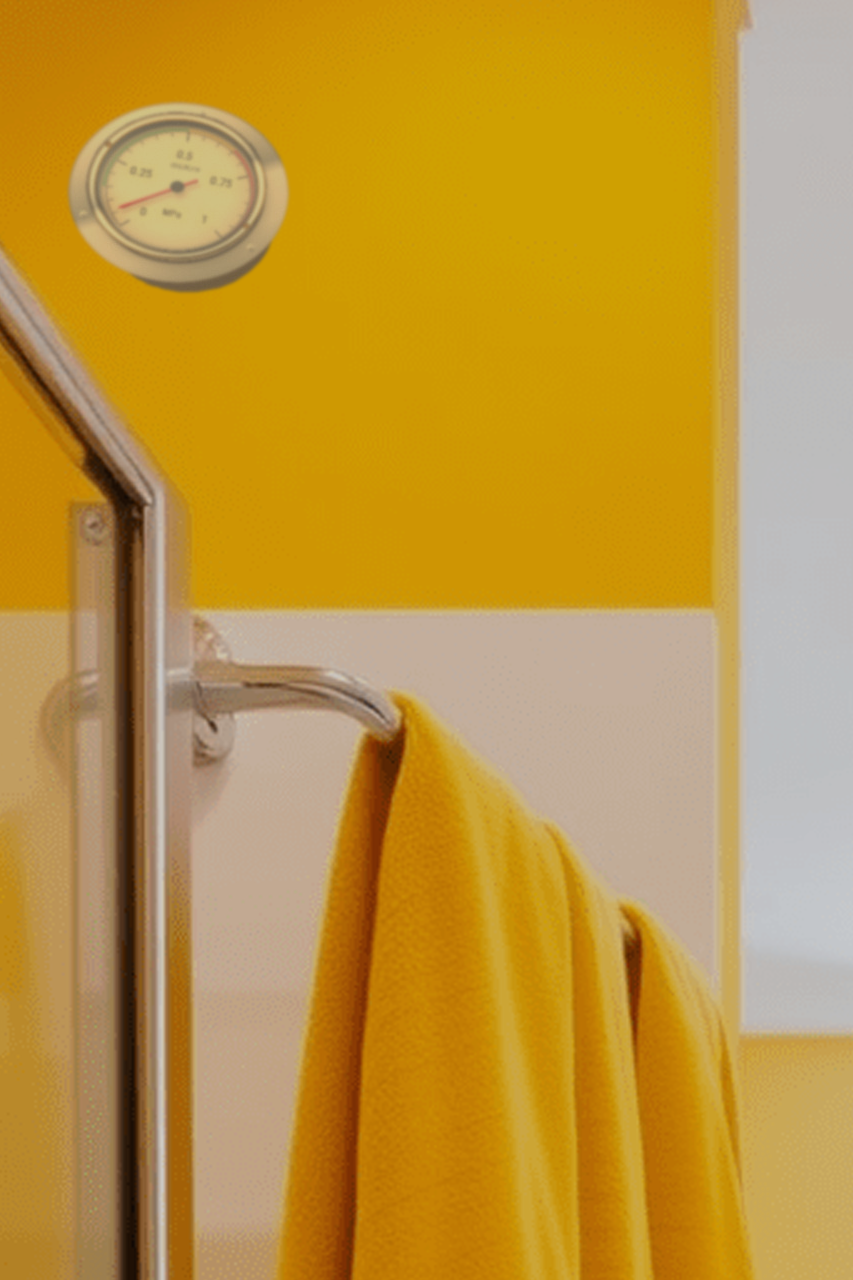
0.05 MPa
